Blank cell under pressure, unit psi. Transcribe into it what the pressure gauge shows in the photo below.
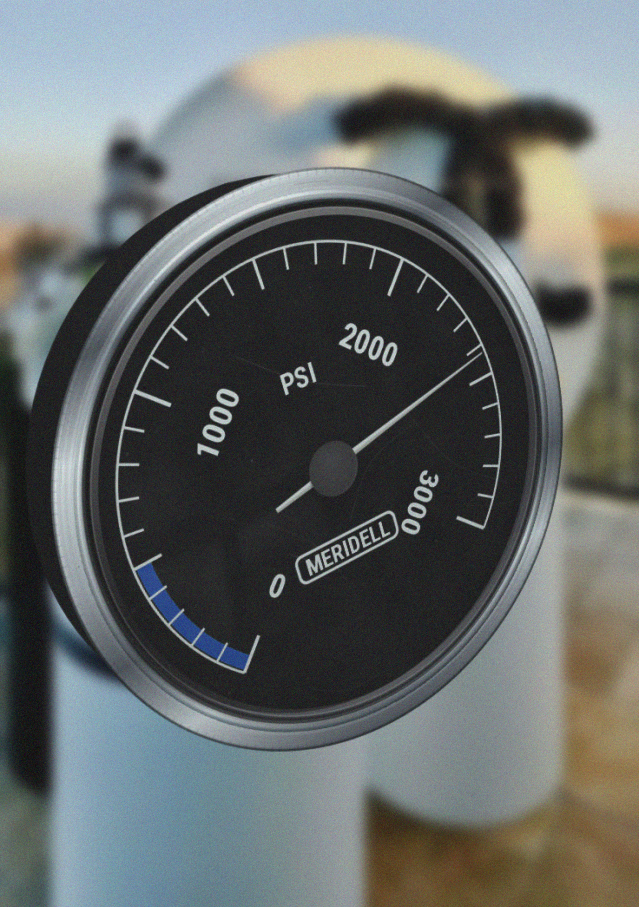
2400 psi
